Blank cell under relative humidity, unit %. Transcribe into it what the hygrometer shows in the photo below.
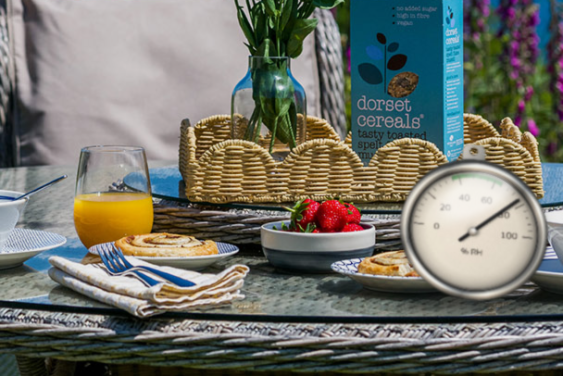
76 %
